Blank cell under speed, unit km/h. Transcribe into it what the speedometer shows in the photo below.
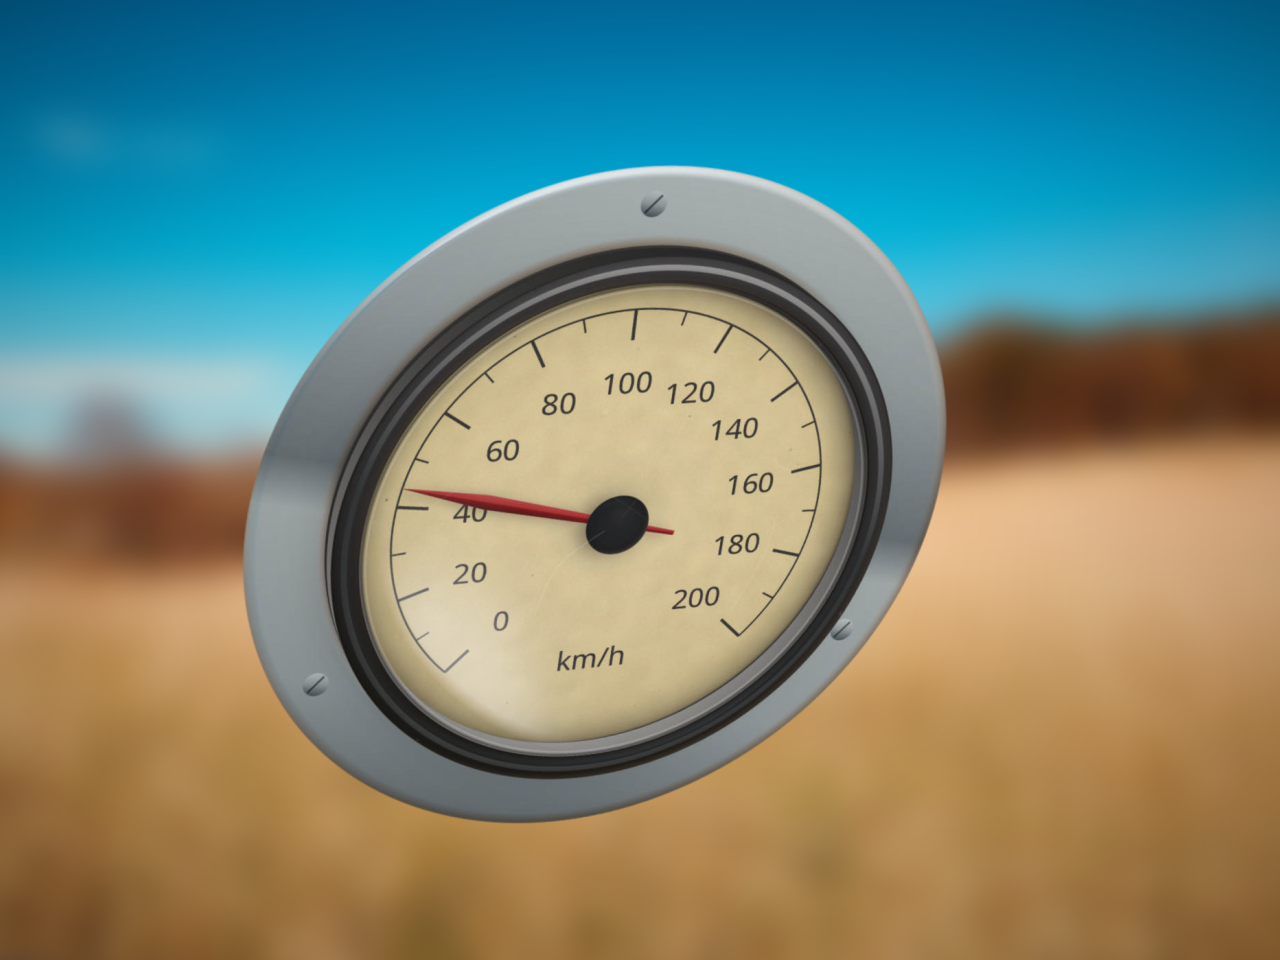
45 km/h
